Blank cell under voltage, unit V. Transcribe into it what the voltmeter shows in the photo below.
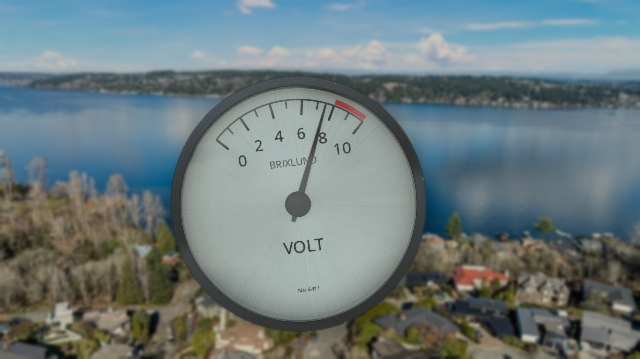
7.5 V
